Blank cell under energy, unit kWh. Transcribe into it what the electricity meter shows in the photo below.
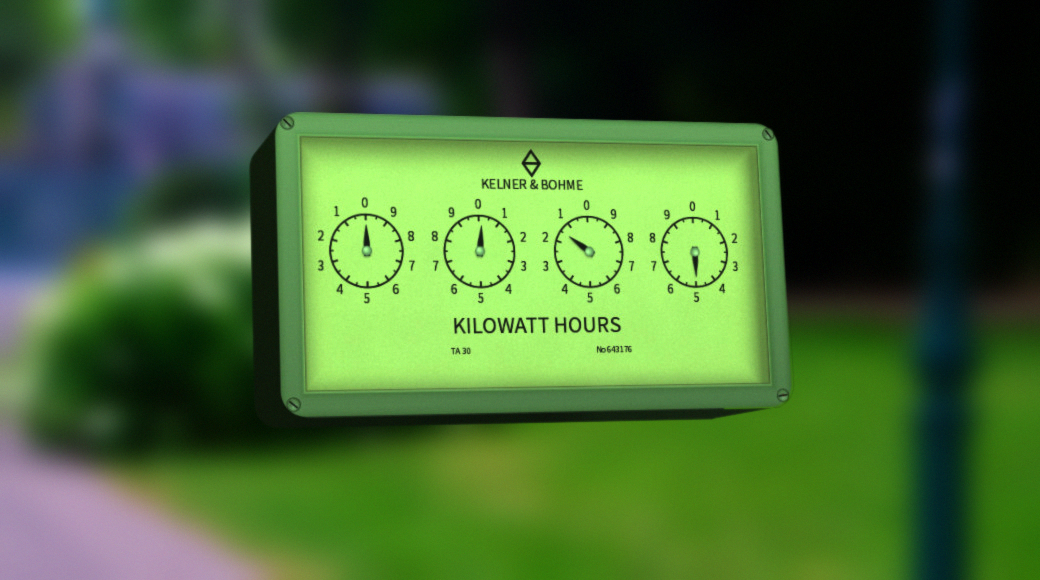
15 kWh
